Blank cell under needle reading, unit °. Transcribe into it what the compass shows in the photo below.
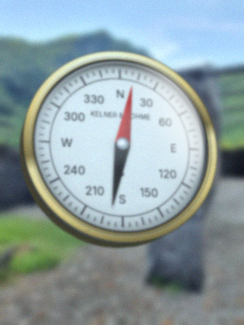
10 °
